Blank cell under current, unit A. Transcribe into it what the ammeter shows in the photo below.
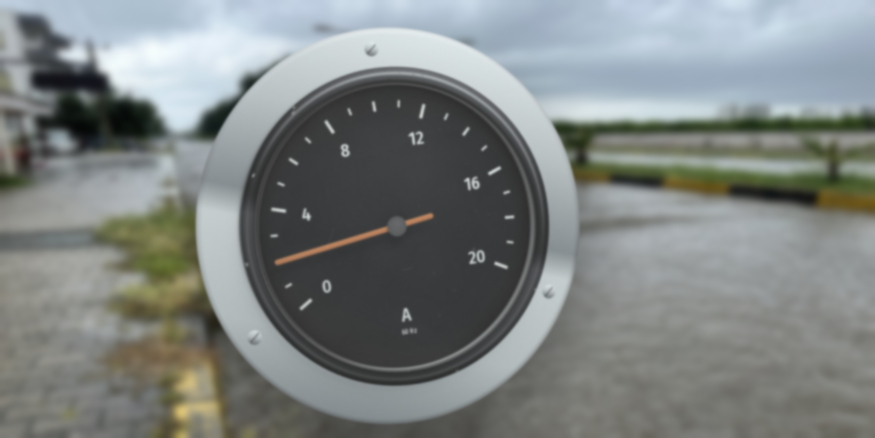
2 A
